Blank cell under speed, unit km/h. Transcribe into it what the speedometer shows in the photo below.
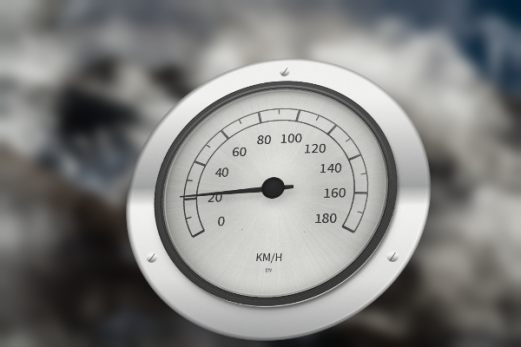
20 km/h
